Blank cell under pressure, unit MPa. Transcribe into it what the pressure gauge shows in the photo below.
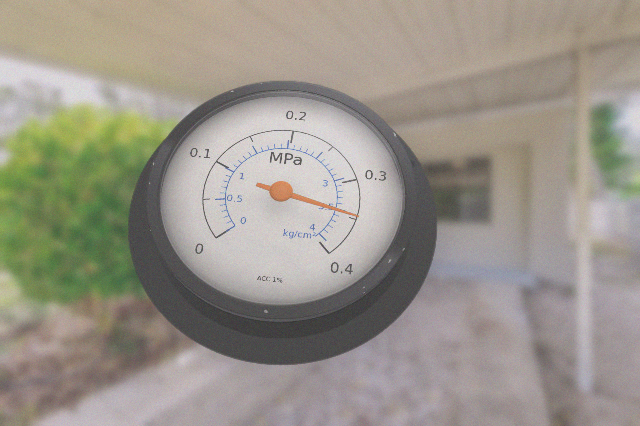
0.35 MPa
